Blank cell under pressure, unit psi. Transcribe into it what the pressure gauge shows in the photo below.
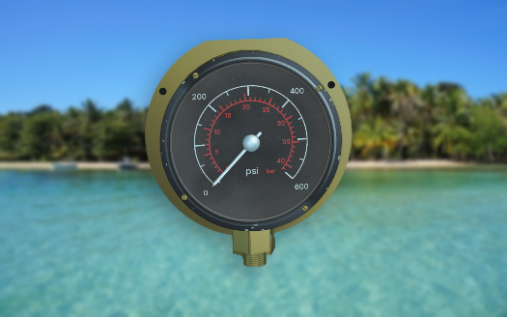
0 psi
